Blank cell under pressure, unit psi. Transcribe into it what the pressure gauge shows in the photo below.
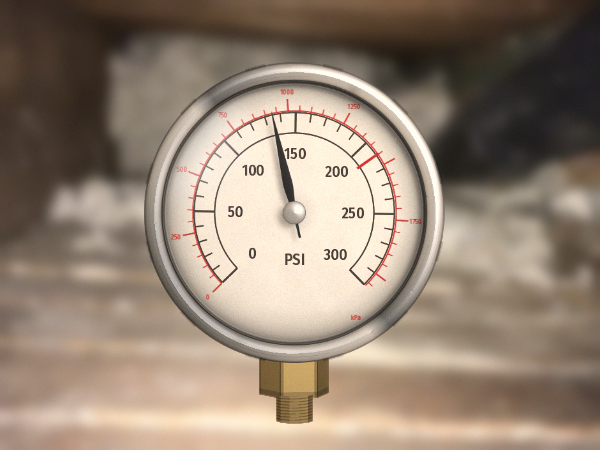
135 psi
